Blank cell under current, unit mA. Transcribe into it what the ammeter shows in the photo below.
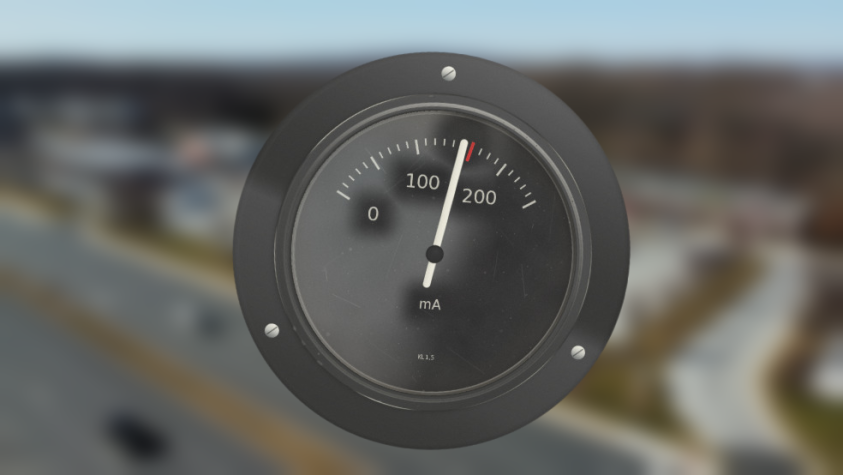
150 mA
